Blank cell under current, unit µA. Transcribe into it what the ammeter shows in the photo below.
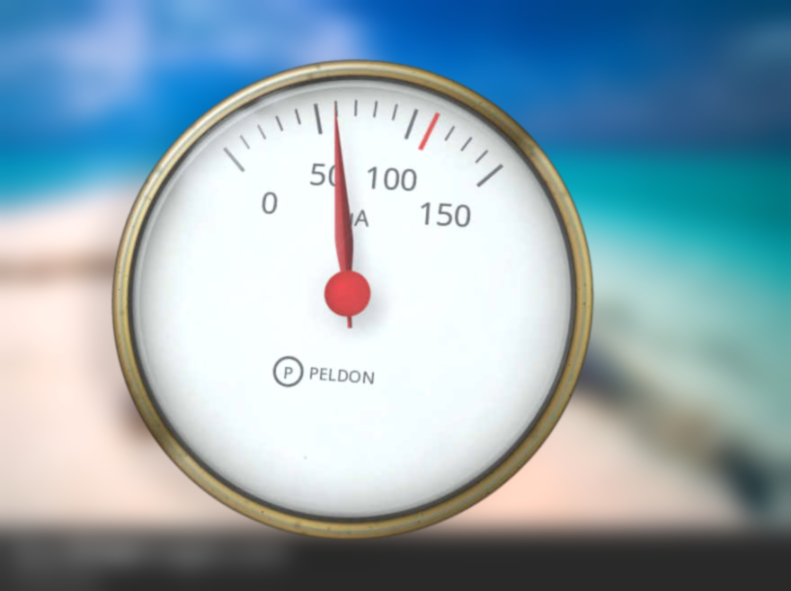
60 µA
